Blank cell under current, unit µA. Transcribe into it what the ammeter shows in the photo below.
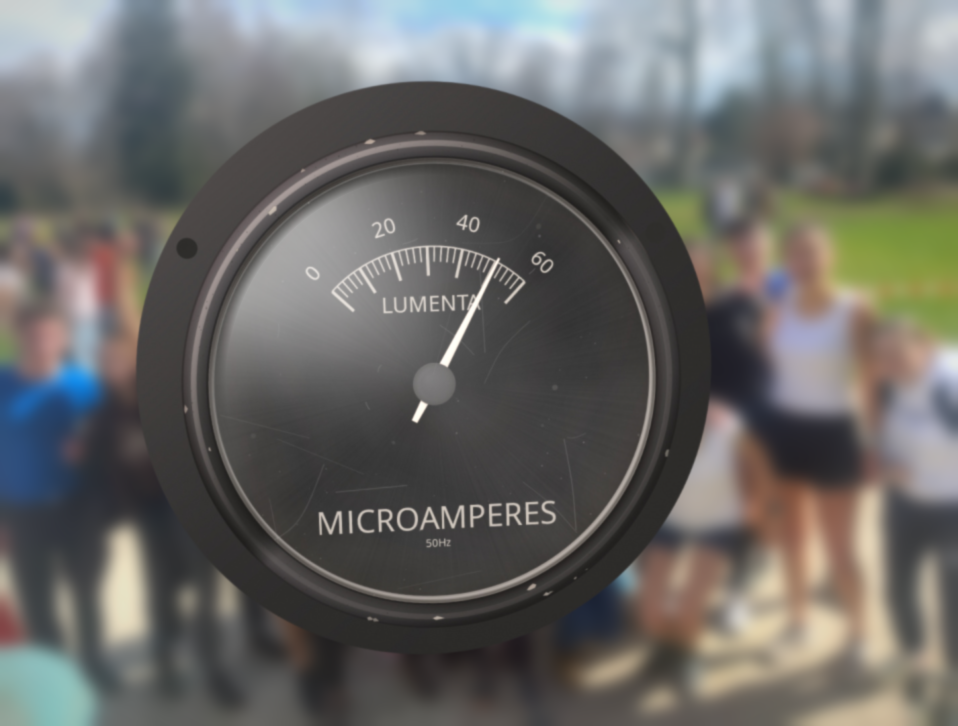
50 µA
